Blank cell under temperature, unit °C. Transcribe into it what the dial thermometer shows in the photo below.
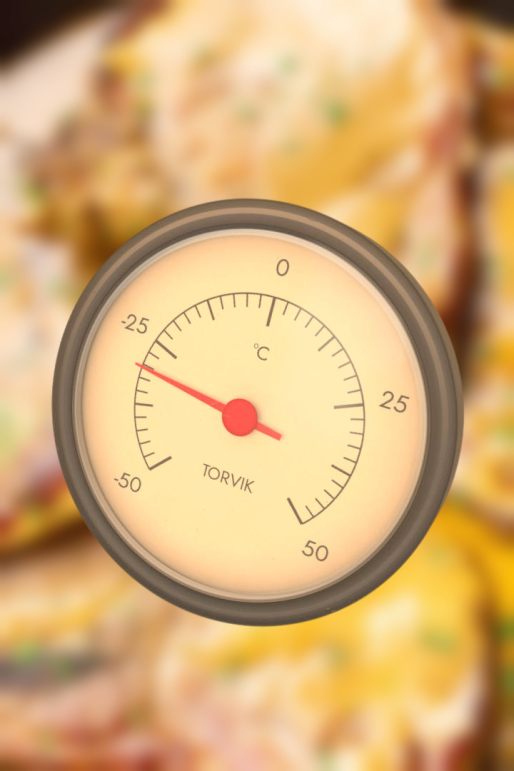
-30 °C
